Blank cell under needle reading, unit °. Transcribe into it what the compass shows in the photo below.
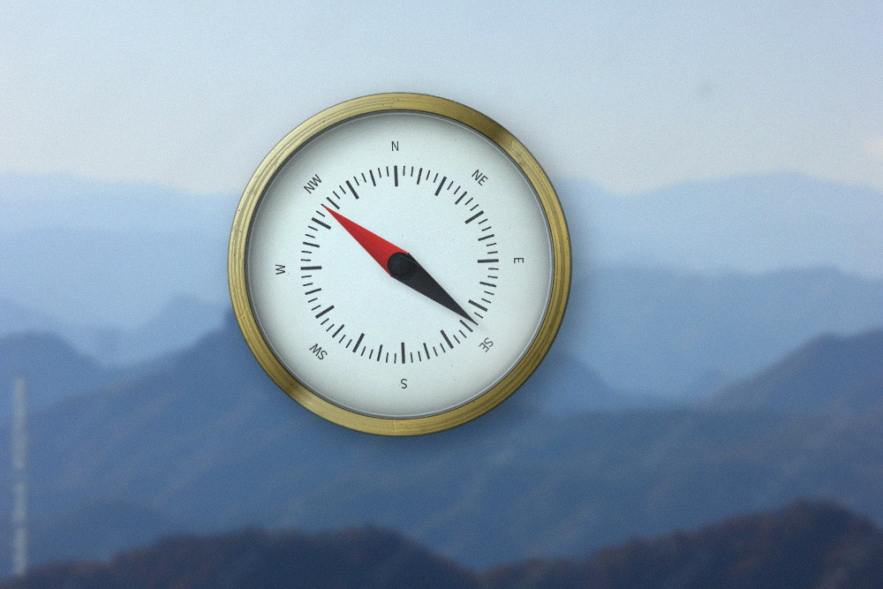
310 °
